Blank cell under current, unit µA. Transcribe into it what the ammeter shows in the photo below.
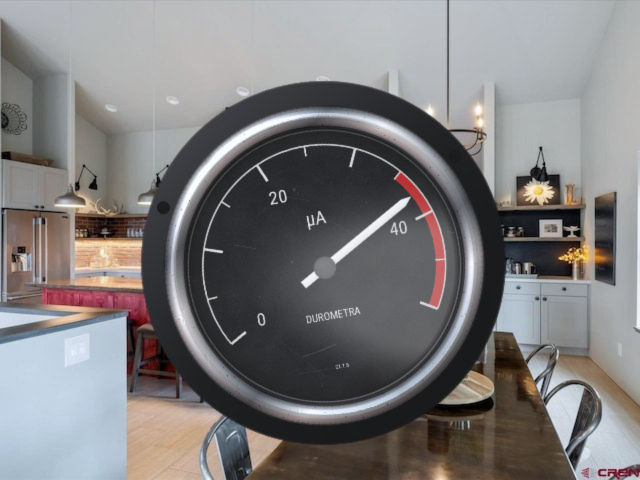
37.5 µA
